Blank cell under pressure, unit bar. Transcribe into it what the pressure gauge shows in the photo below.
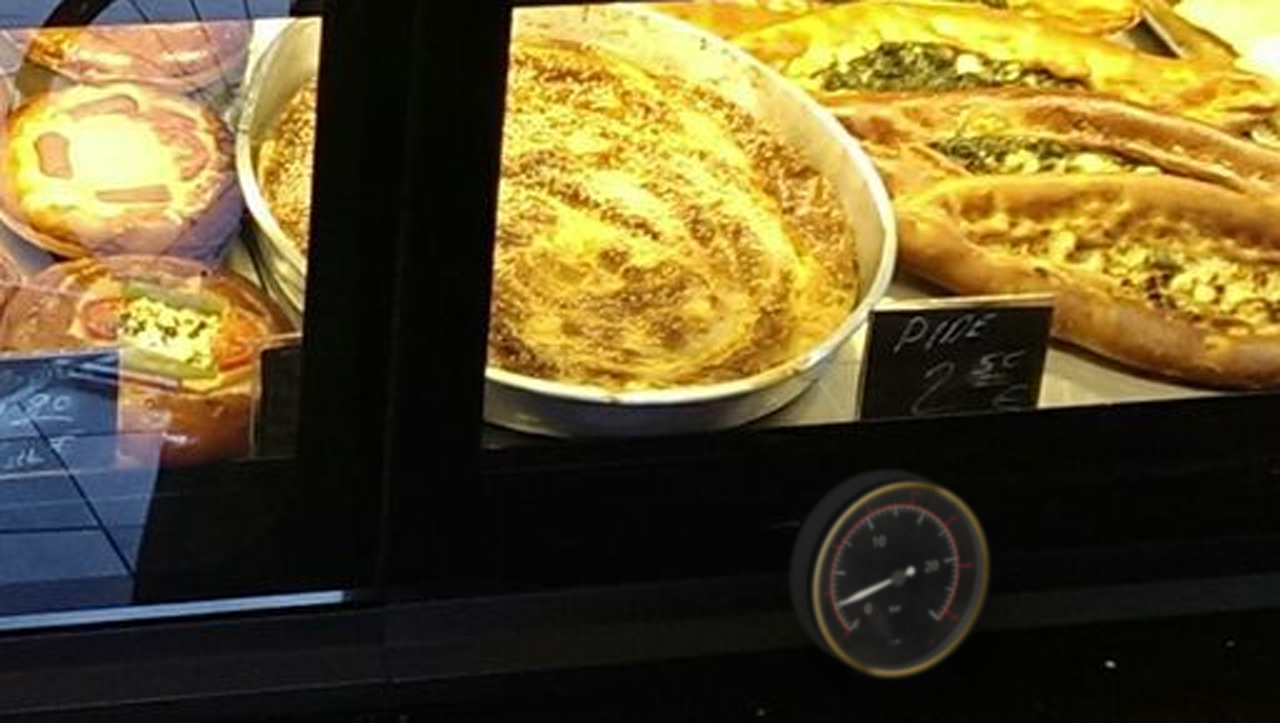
2.5 bar
